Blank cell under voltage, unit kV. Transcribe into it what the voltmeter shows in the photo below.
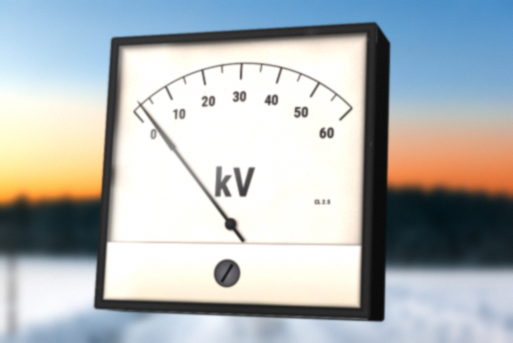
2.5 kV
